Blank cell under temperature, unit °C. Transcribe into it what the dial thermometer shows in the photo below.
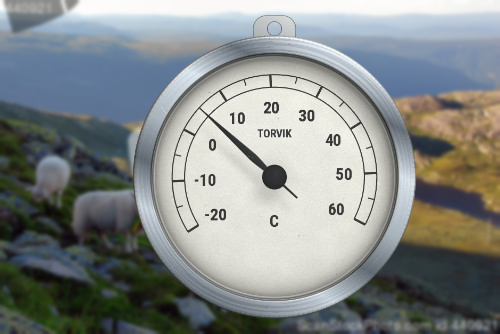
5 °C
